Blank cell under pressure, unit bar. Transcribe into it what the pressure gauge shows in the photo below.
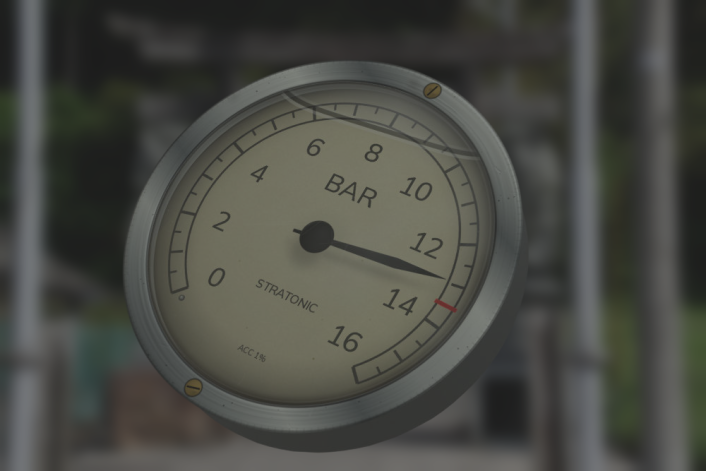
13 bar
